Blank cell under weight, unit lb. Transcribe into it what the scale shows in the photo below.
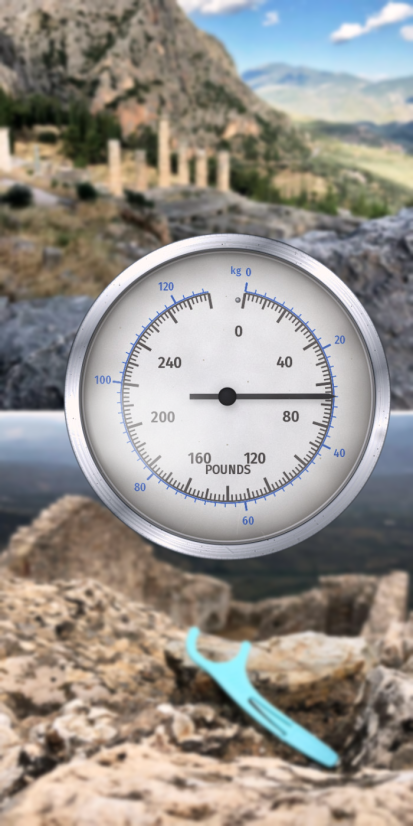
66 lb
